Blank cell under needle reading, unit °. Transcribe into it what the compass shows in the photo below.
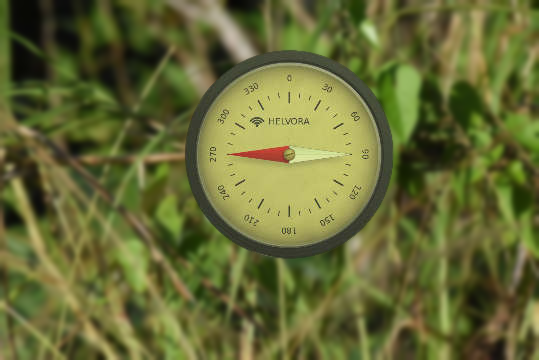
270 °
